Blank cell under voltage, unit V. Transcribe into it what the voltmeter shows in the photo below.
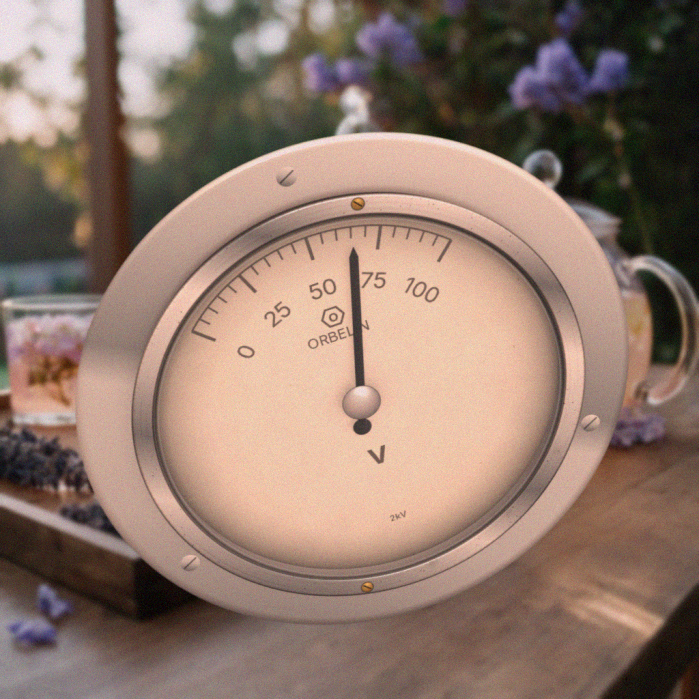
65 V
